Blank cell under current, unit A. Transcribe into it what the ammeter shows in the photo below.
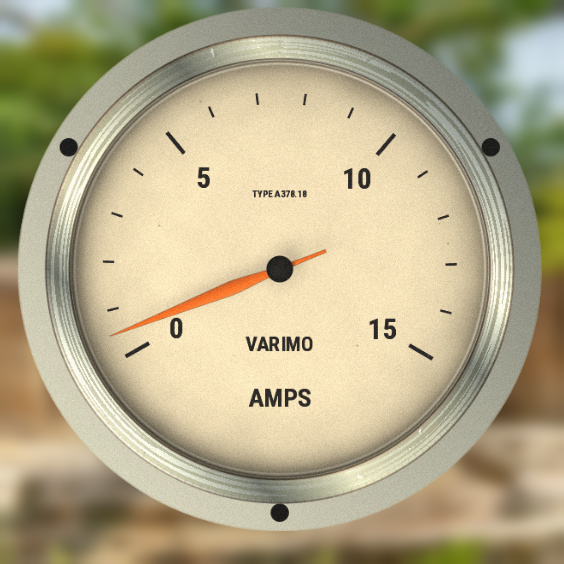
0.5 A
